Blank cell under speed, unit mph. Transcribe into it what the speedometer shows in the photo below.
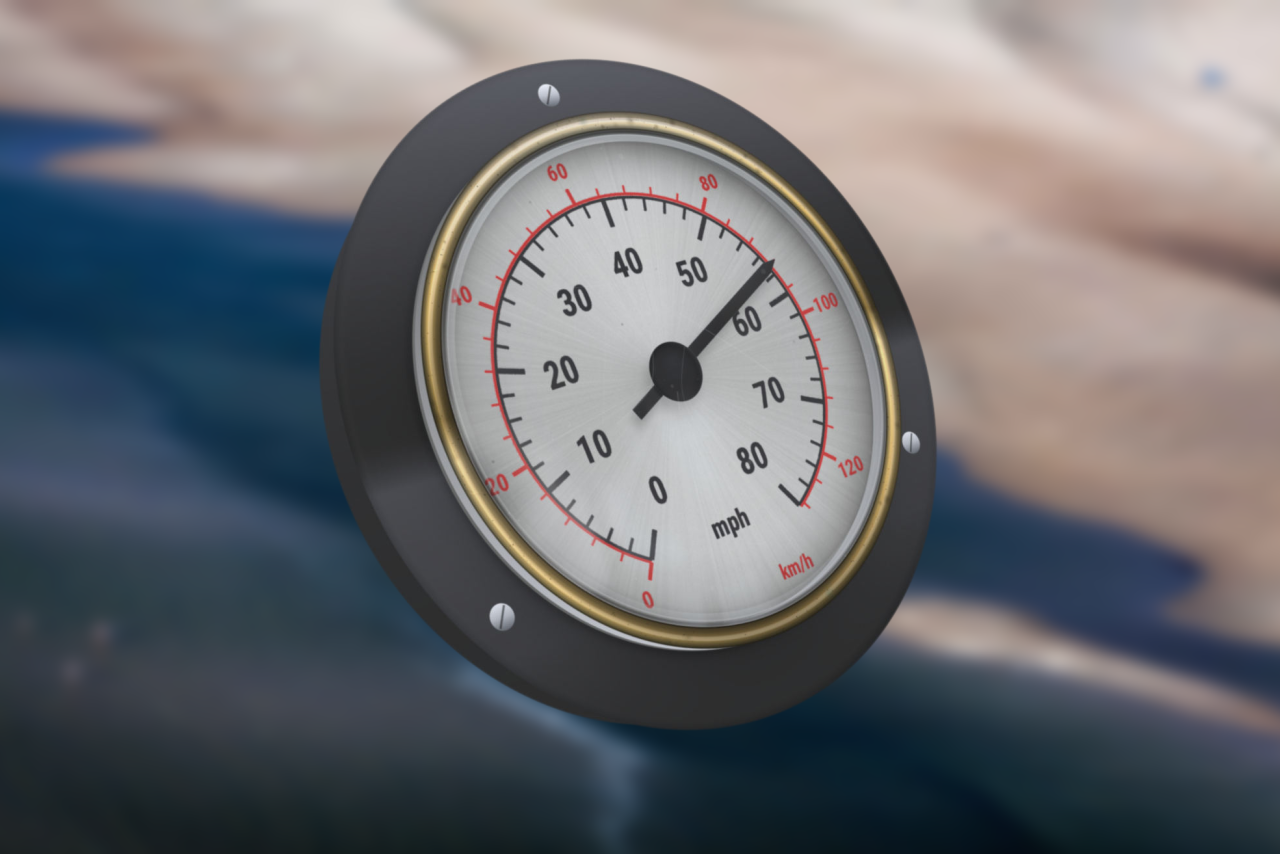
57 mph
